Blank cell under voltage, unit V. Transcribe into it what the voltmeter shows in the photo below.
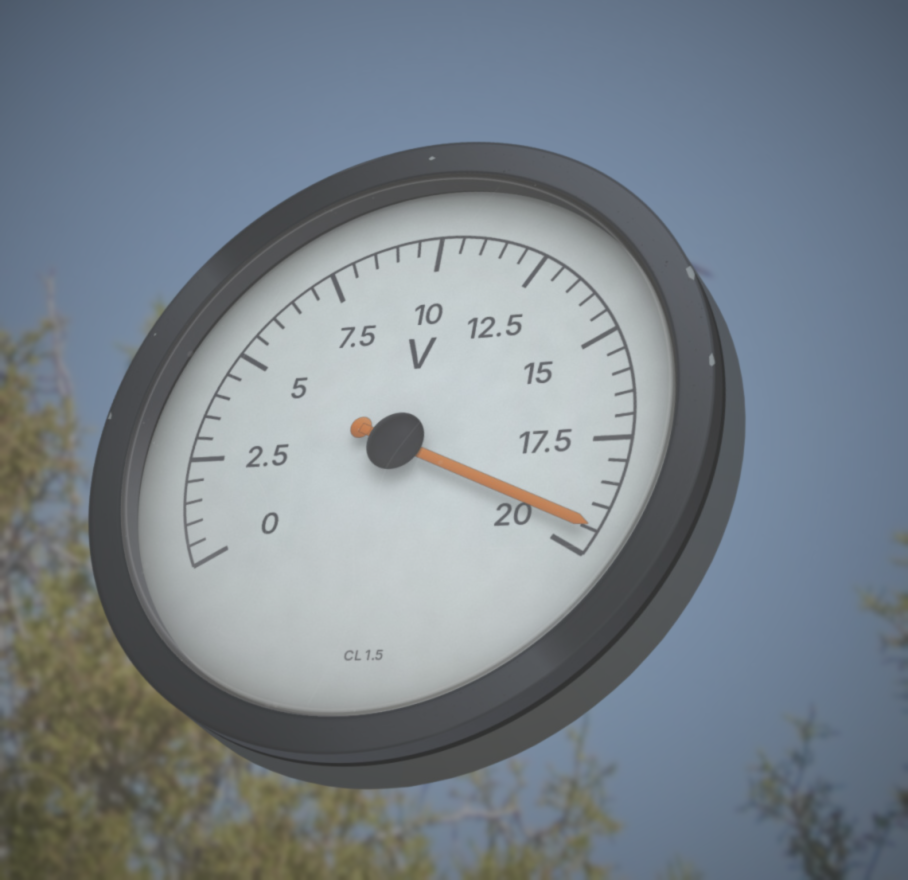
19.5 V
